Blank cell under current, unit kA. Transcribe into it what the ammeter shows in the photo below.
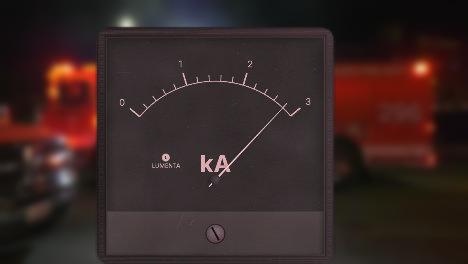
2.8 kA
